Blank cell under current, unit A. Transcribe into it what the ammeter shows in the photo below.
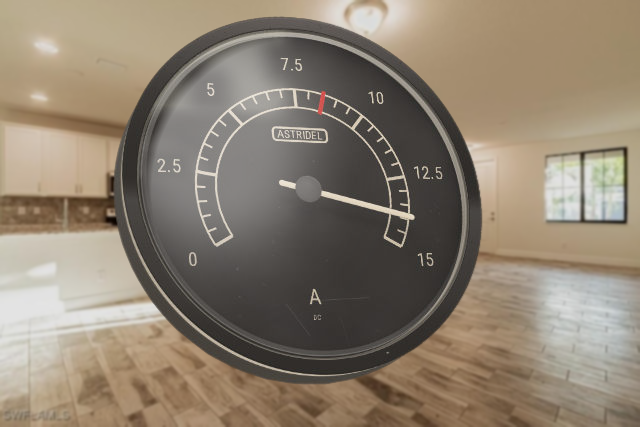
14 A
